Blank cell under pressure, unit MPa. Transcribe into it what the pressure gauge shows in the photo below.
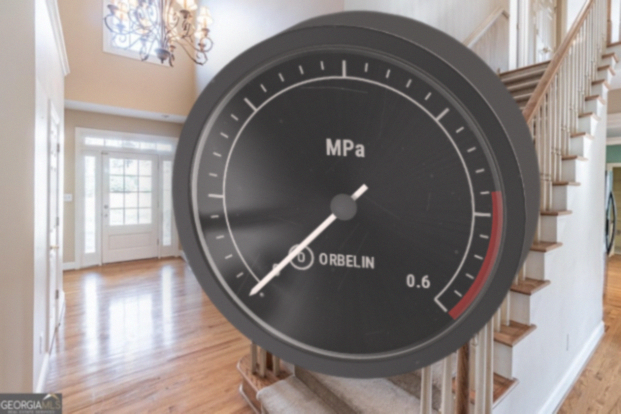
0 MPa
